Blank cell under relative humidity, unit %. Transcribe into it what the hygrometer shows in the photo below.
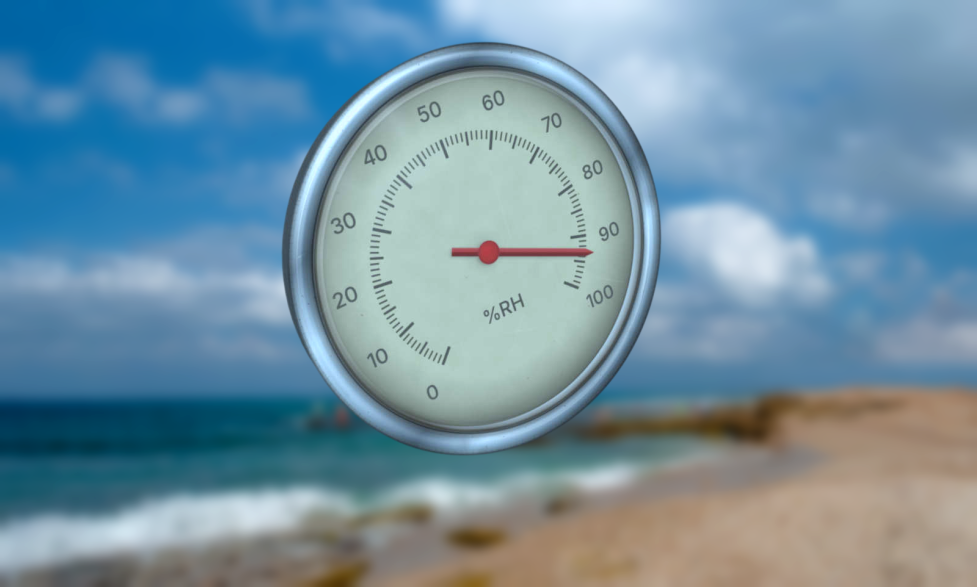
93 %
